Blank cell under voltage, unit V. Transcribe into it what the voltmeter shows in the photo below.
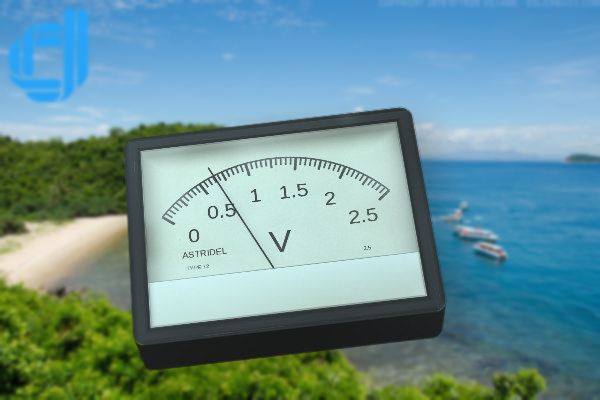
0.65 V
